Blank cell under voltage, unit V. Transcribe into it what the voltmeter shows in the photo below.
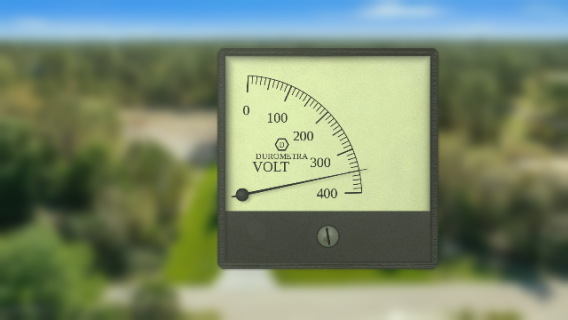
350 V
